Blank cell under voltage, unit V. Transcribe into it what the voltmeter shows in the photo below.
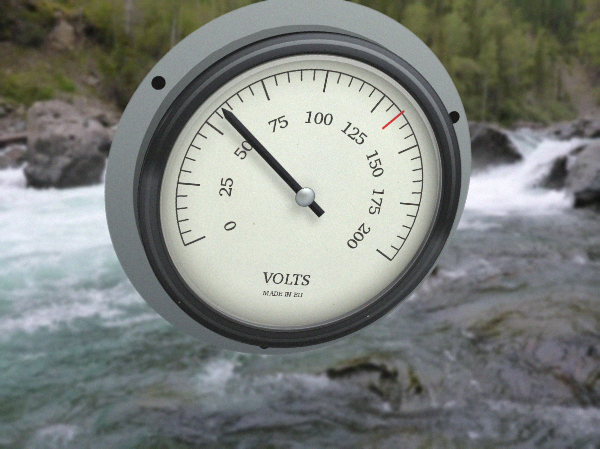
57.5 V
